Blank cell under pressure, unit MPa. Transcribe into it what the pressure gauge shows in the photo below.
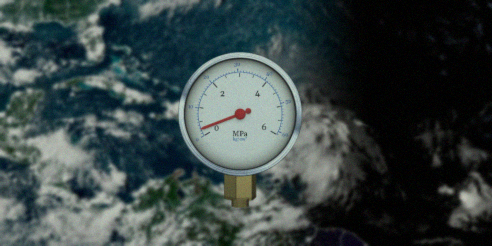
0.25 MPa
